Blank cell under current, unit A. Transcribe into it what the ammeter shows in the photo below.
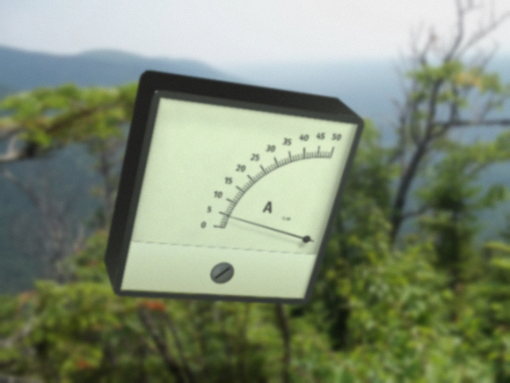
5 A
